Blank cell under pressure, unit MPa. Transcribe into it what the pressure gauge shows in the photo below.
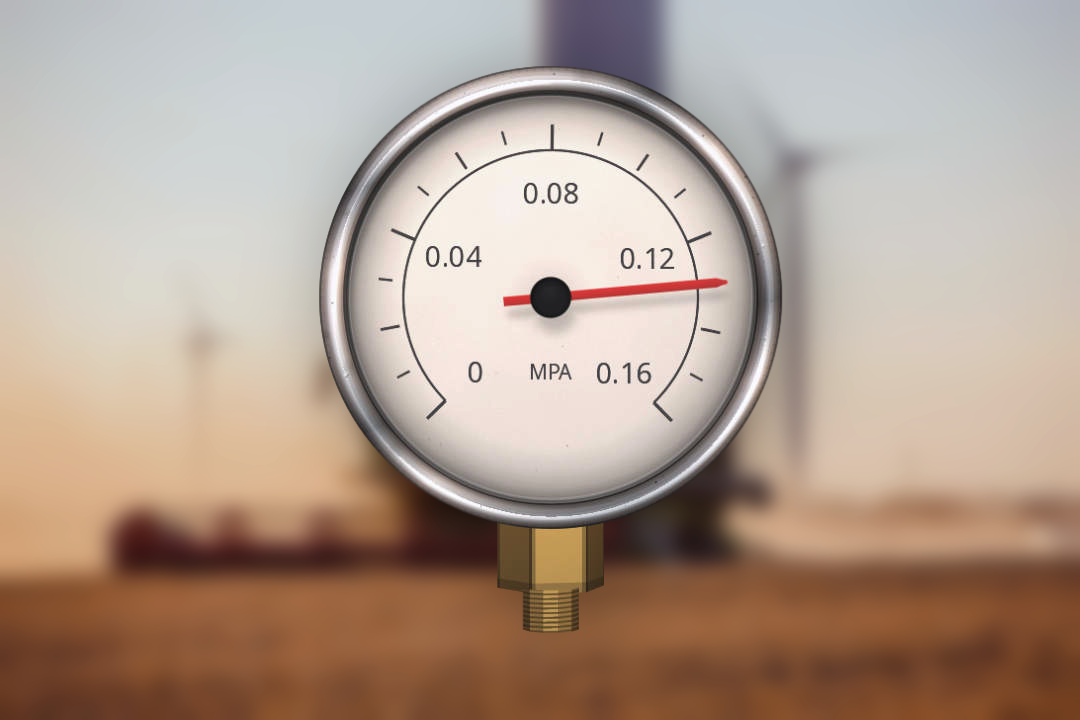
0.13 MPa
